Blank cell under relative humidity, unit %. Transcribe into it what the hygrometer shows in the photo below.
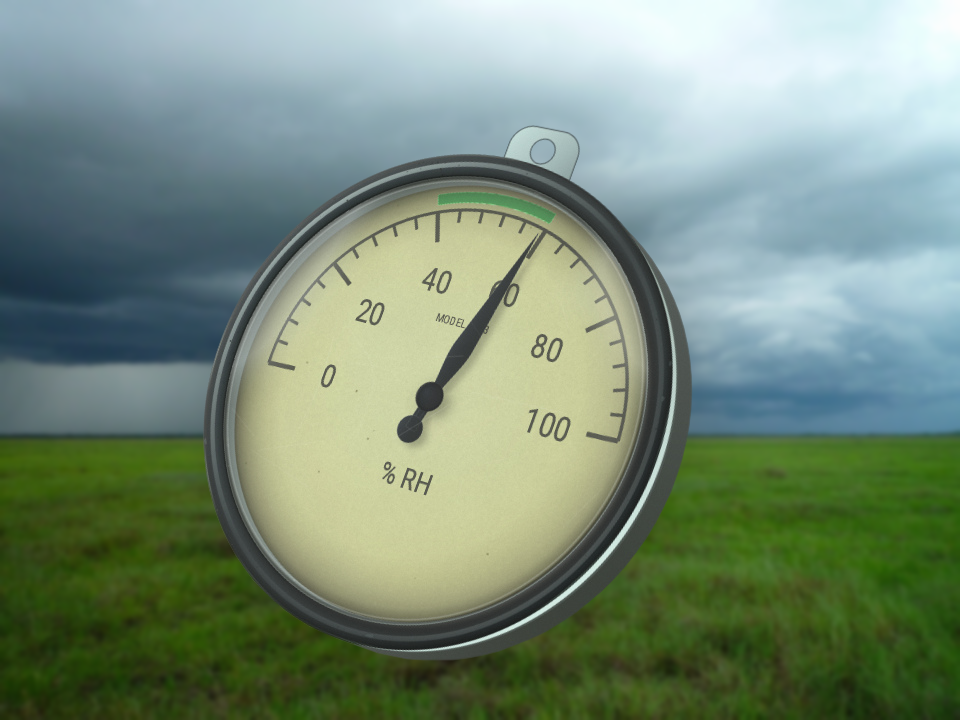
60 %
